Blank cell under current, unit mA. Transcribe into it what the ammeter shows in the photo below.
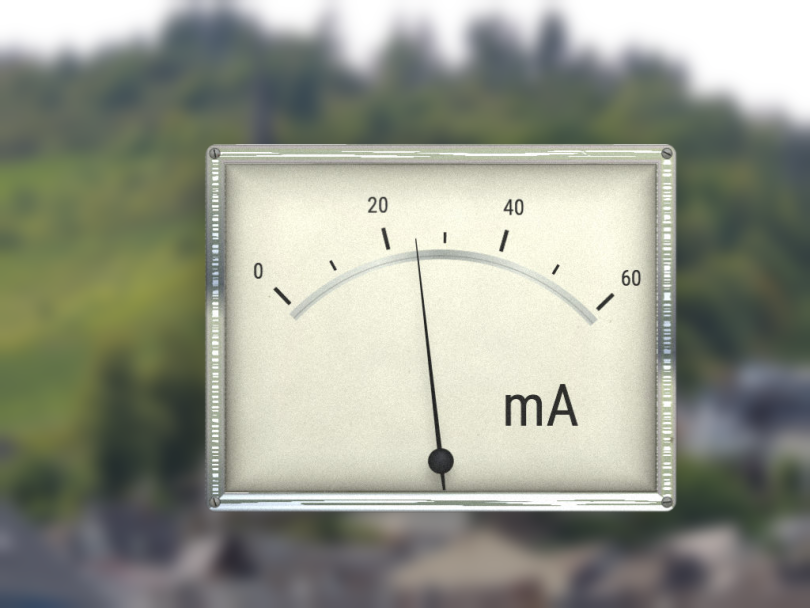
25 mA
